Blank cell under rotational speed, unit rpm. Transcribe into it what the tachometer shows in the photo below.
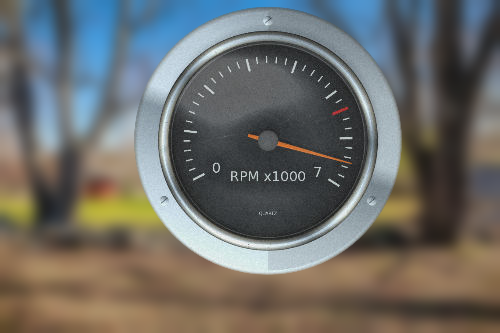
6500 rpm
